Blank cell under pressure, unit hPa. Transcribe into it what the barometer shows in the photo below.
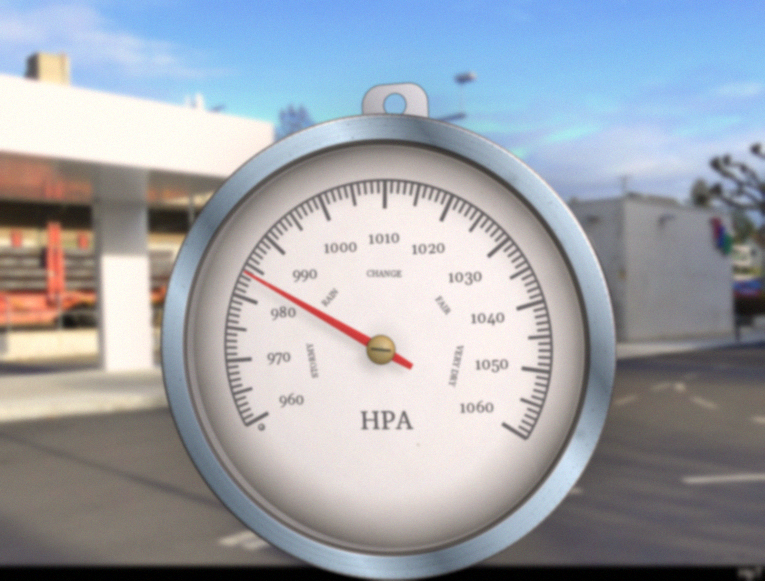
984 hPa
